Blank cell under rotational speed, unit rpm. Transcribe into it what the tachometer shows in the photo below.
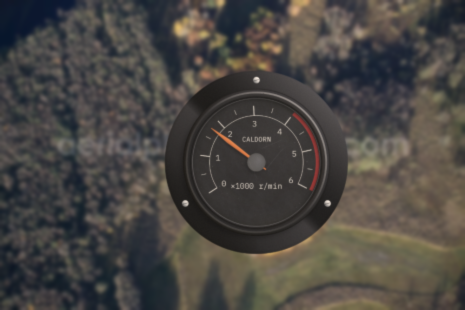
1750 rpm
